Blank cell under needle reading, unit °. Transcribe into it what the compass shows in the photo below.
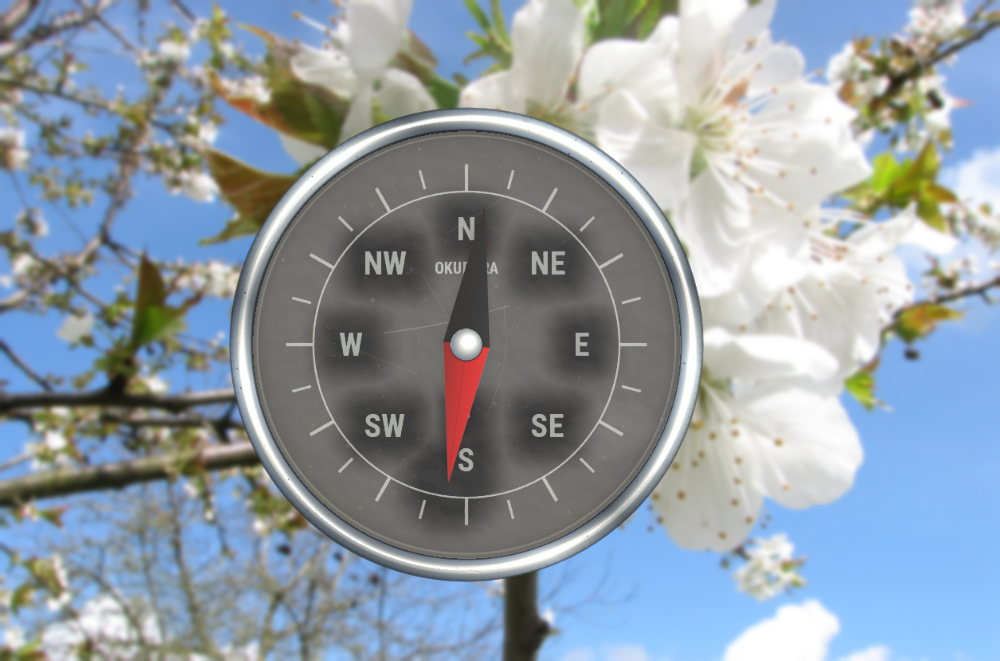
187.5 °
